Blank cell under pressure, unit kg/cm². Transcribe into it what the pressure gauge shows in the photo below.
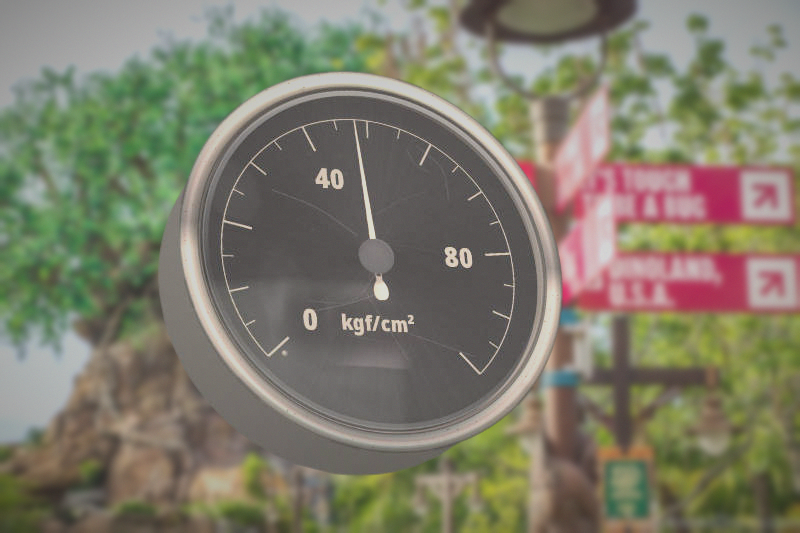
47.5 kg/cm²
